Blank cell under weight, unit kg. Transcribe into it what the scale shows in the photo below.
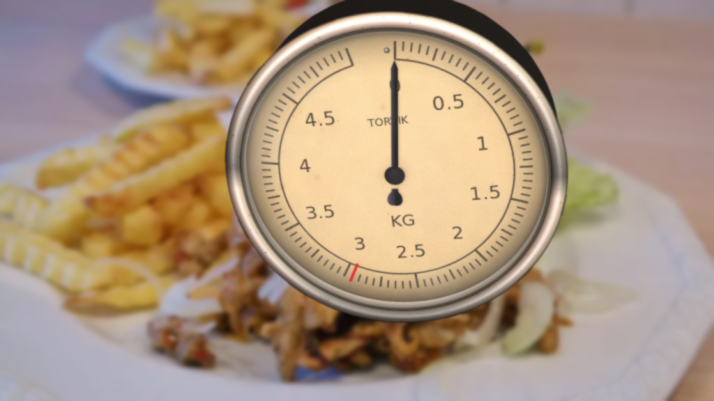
0 kg
